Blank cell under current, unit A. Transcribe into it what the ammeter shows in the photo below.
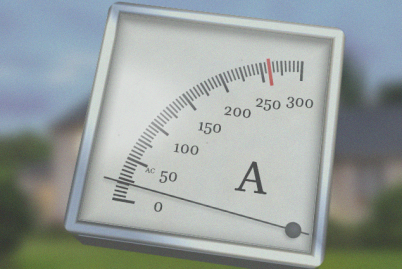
20 A
